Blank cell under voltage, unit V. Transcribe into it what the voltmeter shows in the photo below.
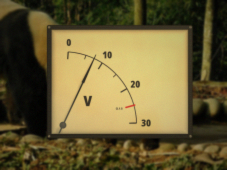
7.5 V
